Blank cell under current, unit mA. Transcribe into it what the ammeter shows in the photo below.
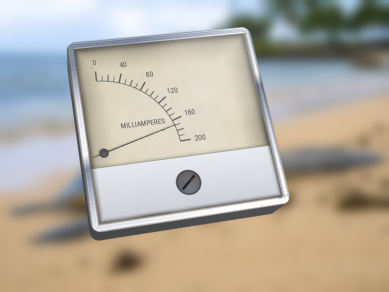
170 mA
